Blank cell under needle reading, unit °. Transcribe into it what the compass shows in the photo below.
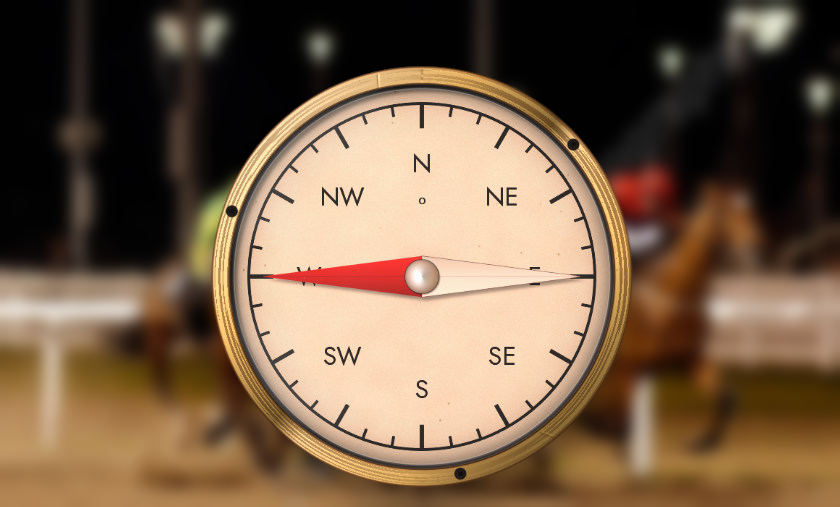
270 °
